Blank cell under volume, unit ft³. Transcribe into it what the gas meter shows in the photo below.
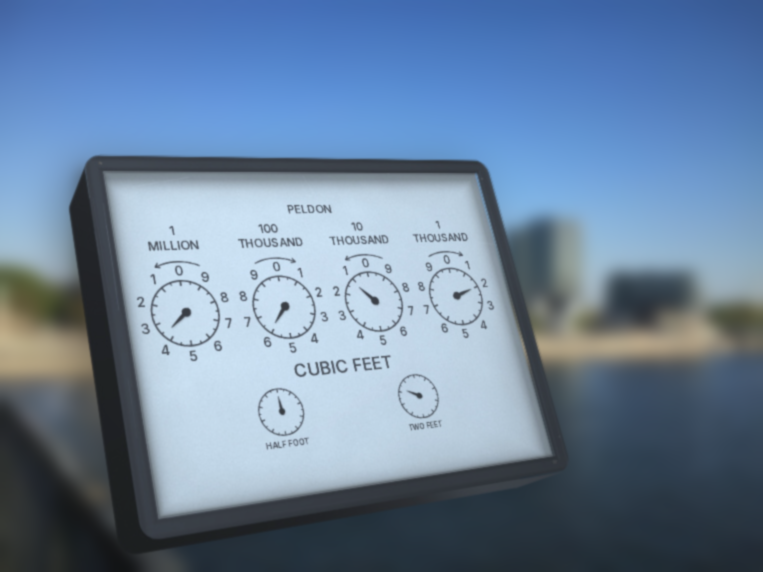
361200 ft³
